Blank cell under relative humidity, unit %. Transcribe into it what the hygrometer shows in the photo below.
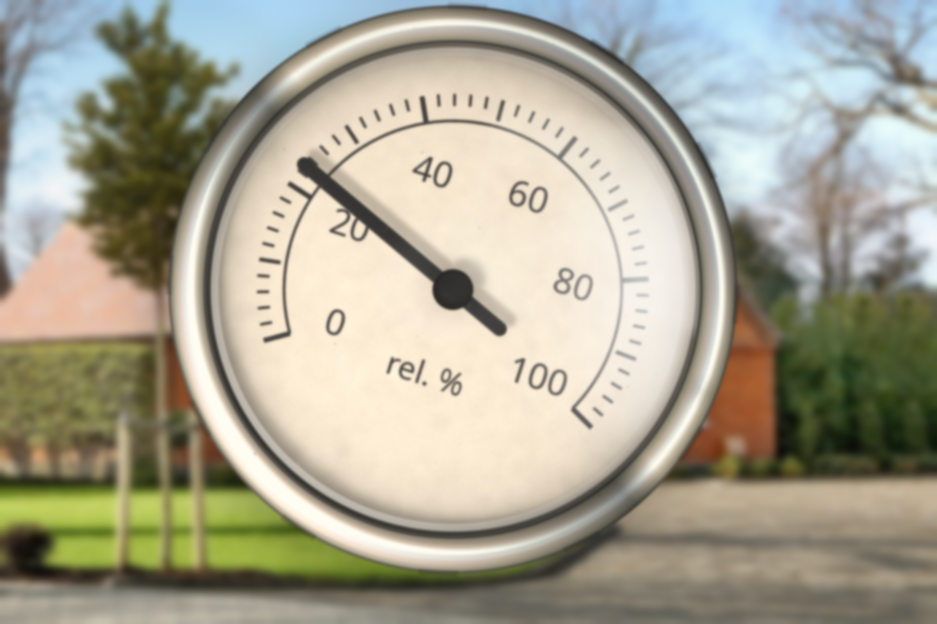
23 %
